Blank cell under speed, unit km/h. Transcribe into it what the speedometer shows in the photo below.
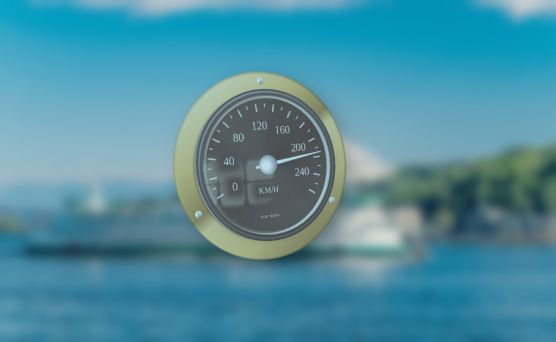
215 km/h
